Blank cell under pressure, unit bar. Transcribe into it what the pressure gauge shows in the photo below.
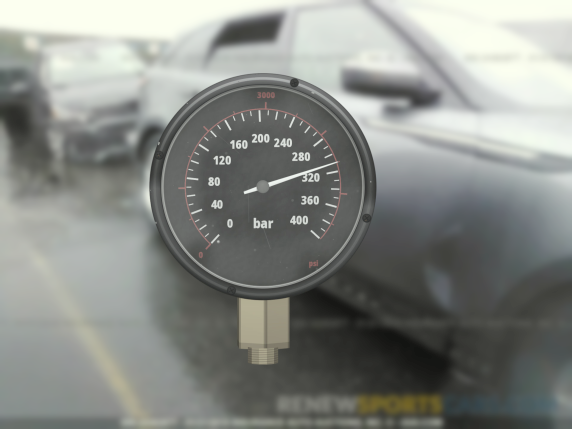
310 bar
